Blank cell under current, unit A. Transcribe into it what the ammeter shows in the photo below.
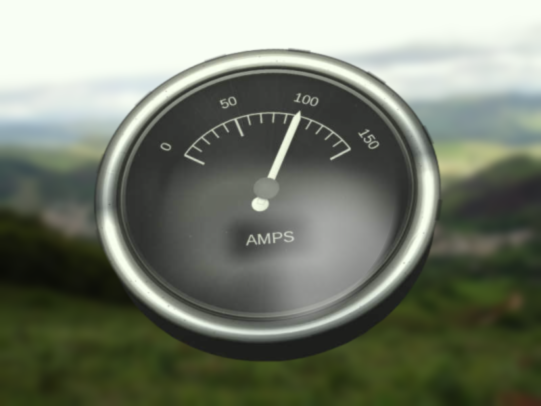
100 A
